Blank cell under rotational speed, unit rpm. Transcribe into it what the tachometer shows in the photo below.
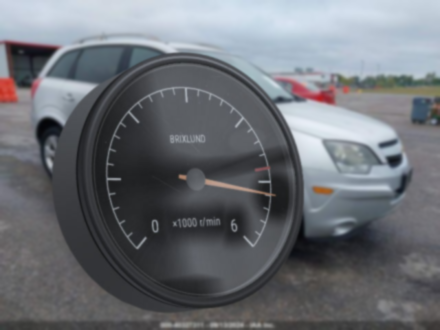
5200 rpm
